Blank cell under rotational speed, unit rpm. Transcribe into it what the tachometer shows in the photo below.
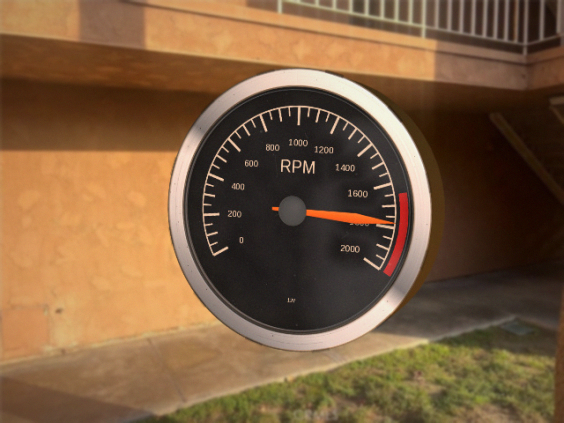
1775 rpm
